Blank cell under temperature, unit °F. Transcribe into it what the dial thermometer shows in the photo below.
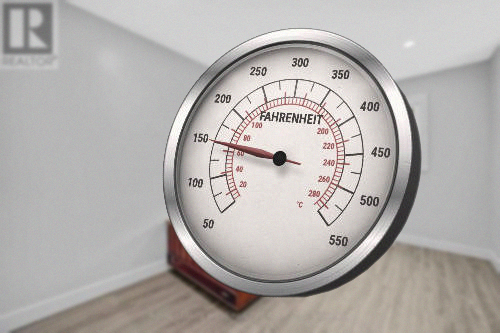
150 °F
